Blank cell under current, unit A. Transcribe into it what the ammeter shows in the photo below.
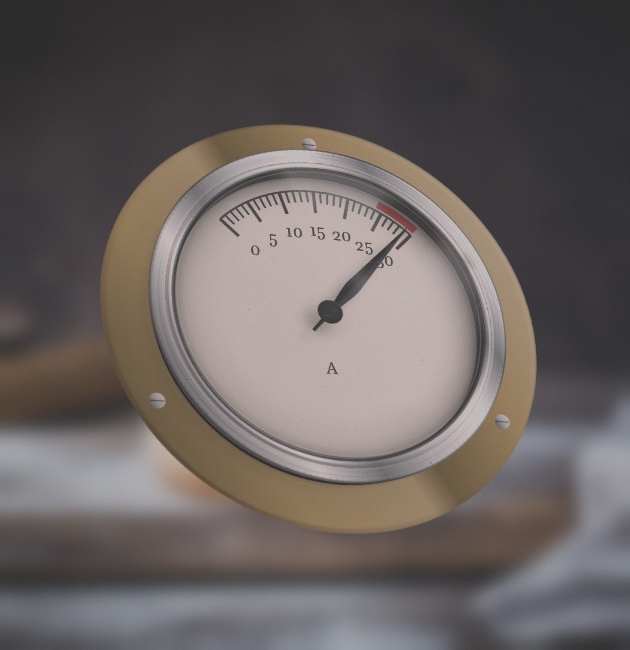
29 A
